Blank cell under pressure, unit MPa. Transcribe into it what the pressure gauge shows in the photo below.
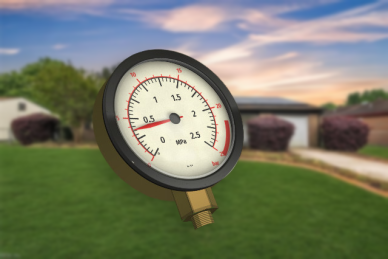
0.35 MPa
